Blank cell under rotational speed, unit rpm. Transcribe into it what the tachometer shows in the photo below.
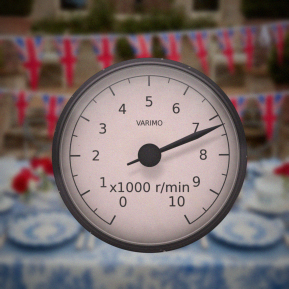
7250 rpm
